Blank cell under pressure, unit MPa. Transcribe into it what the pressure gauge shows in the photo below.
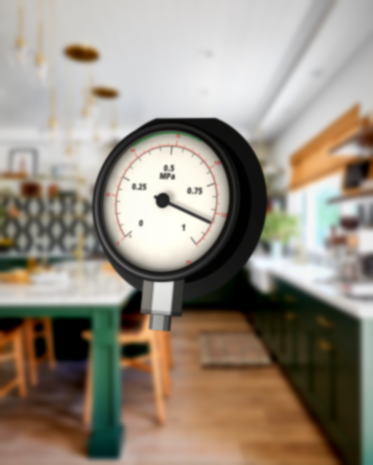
0.9 MPa
